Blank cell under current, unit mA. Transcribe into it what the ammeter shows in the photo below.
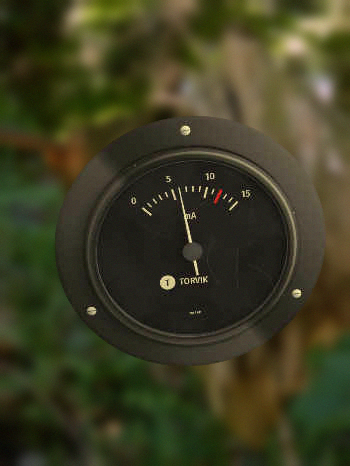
6 mA
